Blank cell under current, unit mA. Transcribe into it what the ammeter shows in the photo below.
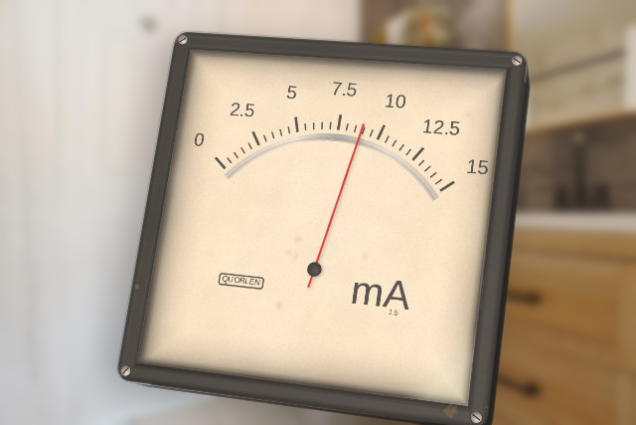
9 mA
